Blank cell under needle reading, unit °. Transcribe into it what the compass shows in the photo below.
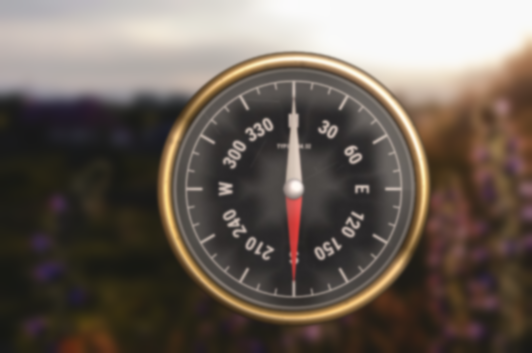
180 °
